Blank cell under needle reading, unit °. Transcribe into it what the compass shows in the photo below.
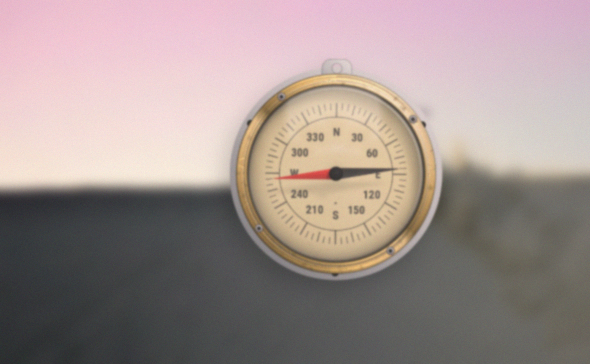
265 °
